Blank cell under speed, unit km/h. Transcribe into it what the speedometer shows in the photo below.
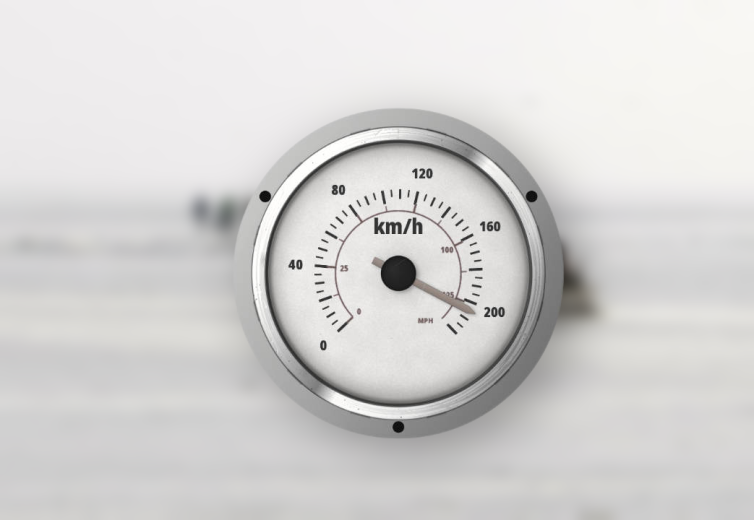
205 km/h
